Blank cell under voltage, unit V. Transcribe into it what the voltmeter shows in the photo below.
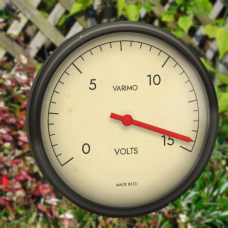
14.5 V
